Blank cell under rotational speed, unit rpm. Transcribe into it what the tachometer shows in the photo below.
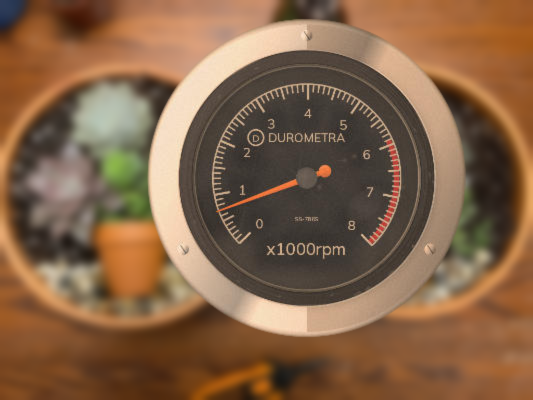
700 rpm
